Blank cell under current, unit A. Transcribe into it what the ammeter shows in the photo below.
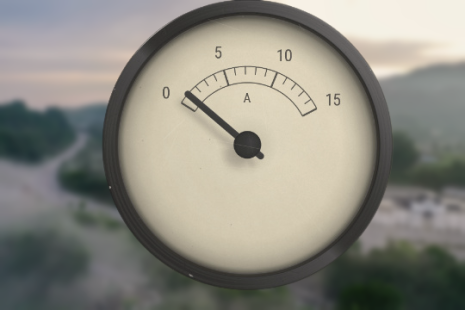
1 A
